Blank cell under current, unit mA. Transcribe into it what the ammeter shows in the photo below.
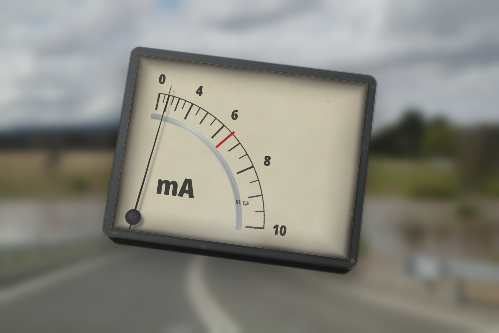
2 mA
